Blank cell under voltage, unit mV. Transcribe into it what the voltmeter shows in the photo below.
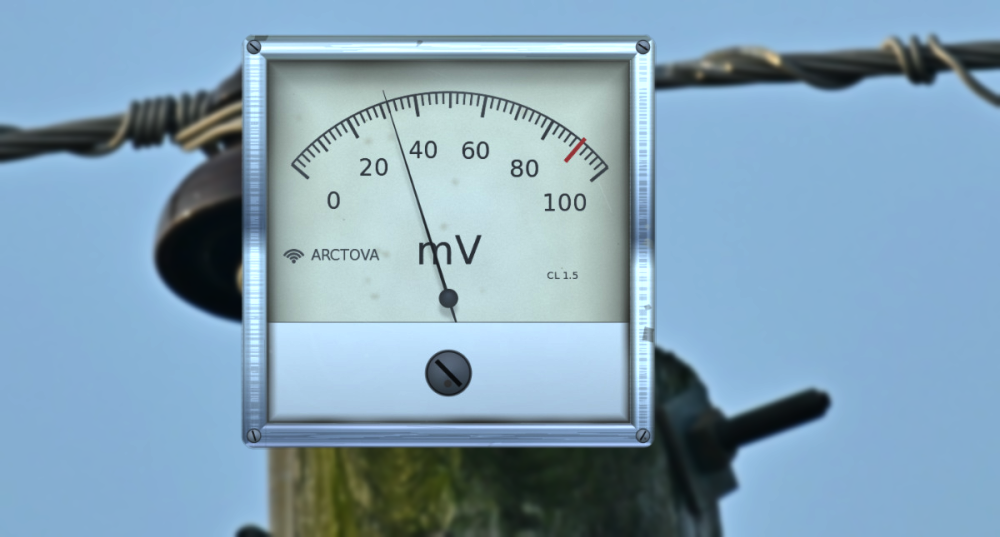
32 mV
